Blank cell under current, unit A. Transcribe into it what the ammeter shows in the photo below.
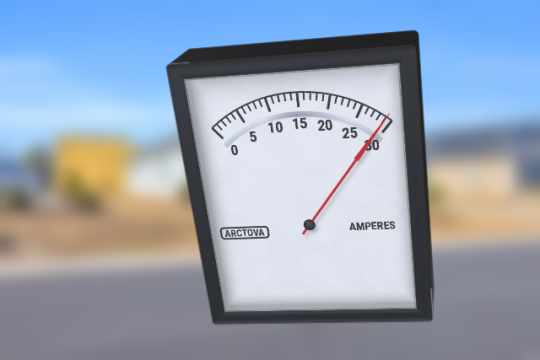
29 A
